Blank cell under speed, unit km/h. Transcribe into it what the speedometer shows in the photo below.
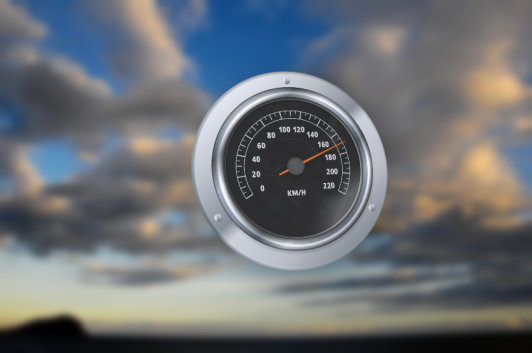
170 km/h
